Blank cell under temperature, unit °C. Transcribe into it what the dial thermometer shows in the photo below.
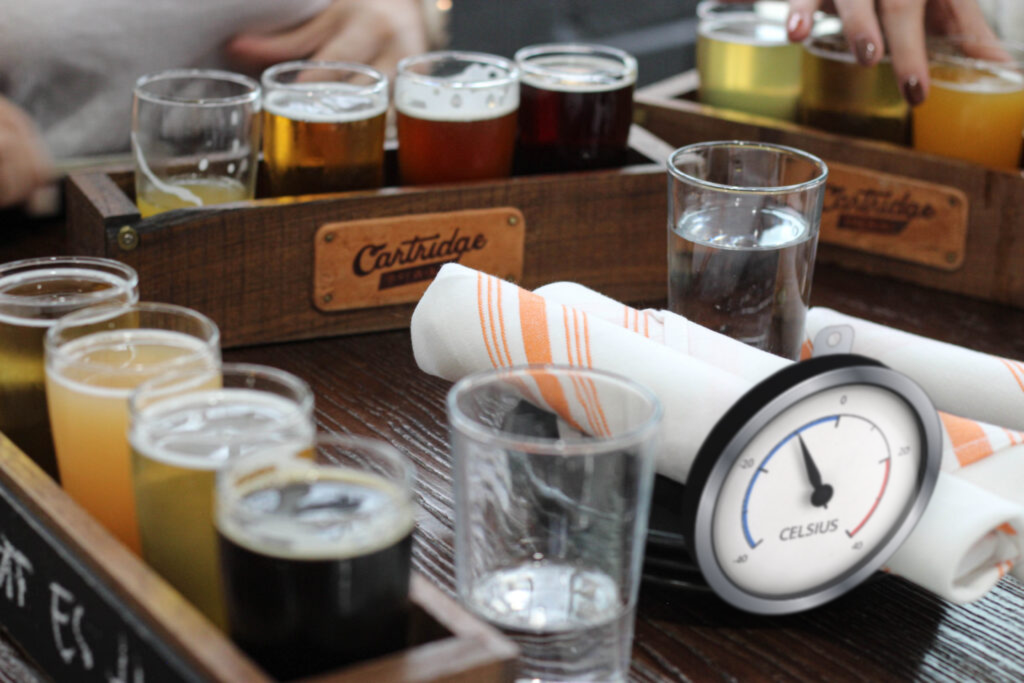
-10 °C
